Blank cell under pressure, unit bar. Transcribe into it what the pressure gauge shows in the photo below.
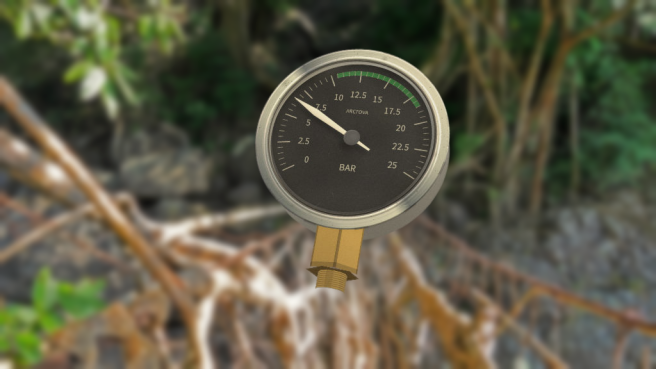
6.5 bar
